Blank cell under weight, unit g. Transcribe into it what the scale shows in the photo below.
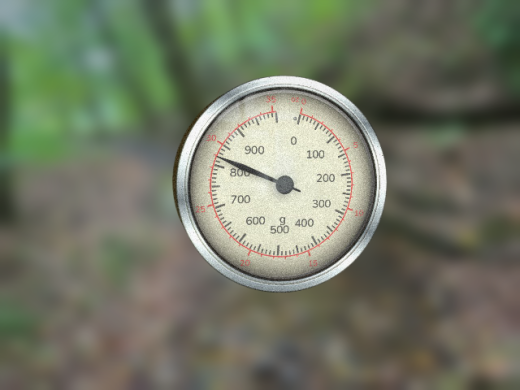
820 g
